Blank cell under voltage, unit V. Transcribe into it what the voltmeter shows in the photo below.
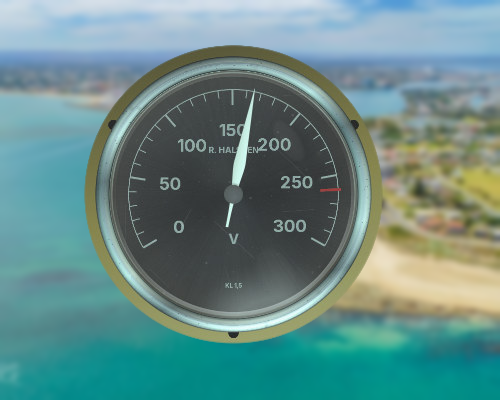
165 V
